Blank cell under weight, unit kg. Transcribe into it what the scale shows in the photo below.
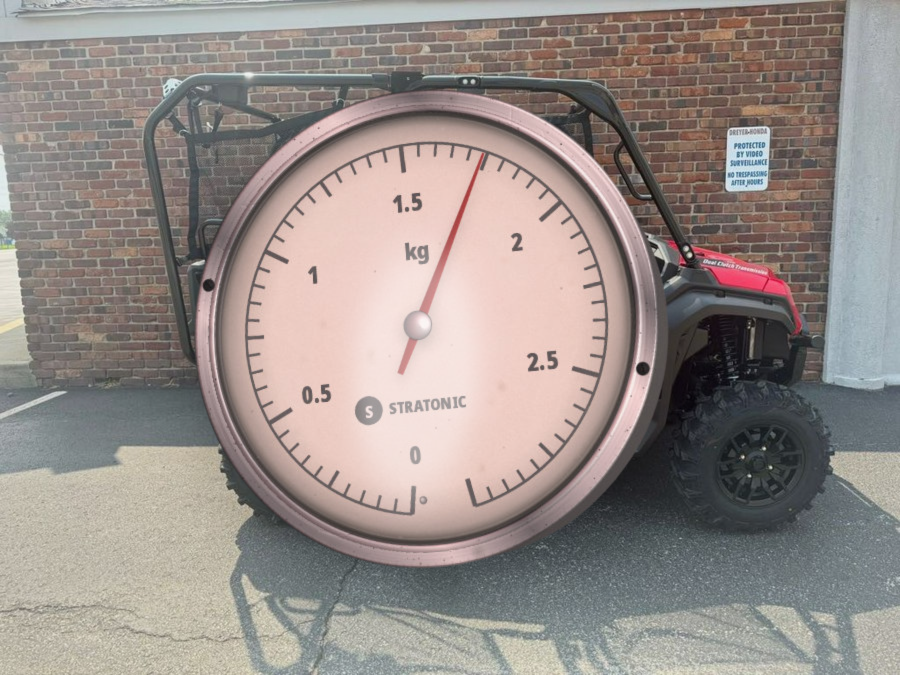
1.75 kg
